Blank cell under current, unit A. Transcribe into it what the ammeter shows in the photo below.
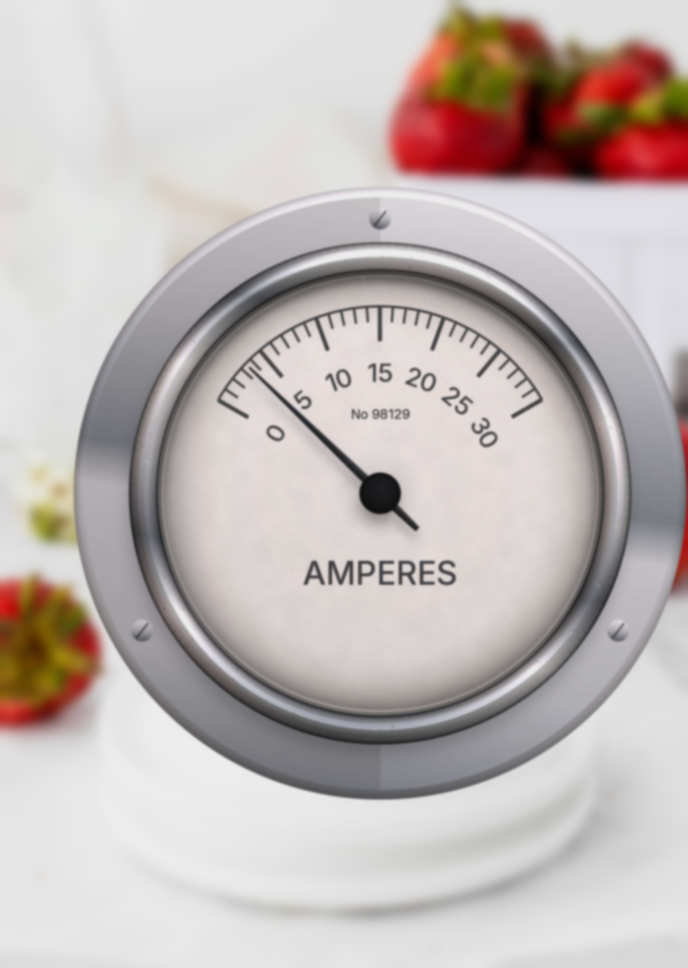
3.5 A
